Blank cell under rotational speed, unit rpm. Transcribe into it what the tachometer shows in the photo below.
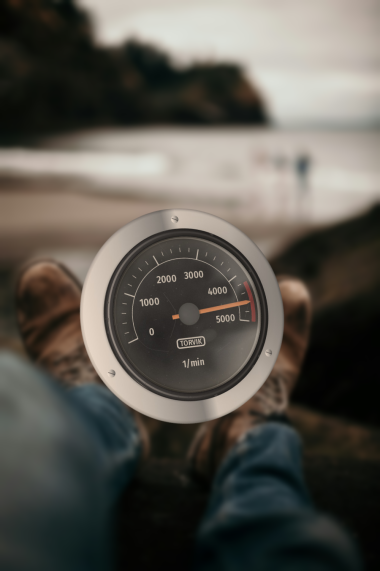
4600 rpm
